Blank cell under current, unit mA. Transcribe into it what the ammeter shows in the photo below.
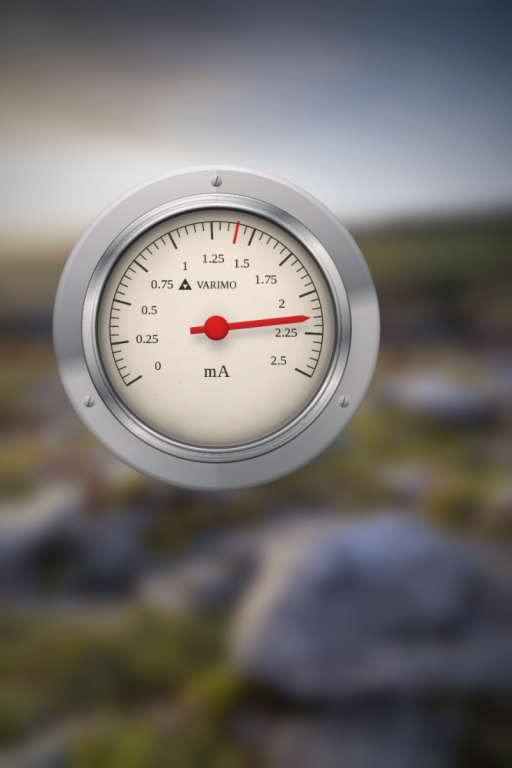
2.15 mA
